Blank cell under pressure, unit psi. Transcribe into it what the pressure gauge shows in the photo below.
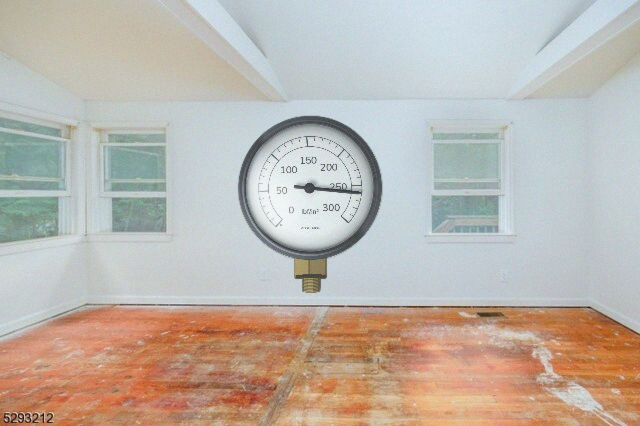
260 psi
